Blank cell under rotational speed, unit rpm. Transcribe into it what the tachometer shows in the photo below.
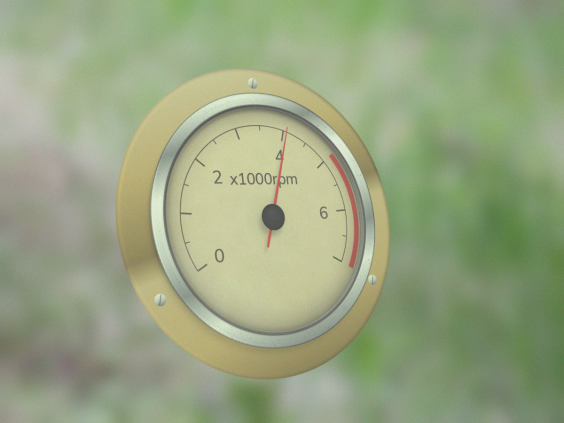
4000 rpm
